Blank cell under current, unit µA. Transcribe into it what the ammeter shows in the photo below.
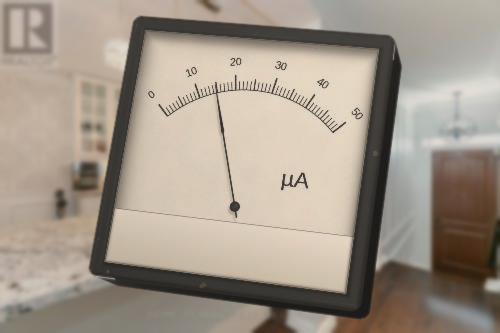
15 µA
